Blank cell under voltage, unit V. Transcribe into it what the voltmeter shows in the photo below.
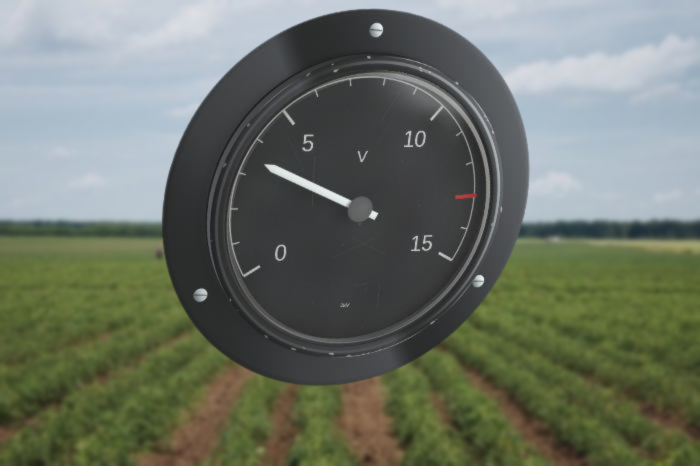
3.5 V
